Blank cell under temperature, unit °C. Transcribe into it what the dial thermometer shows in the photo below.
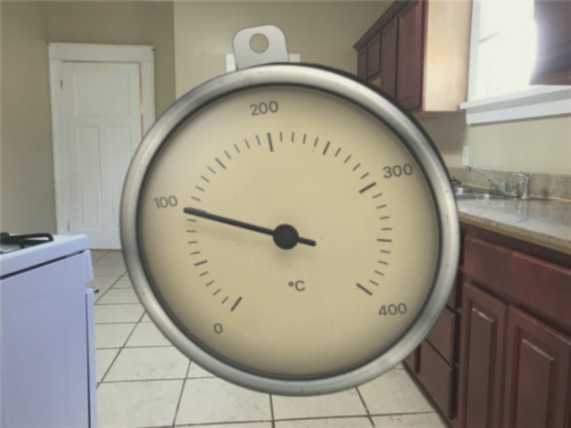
100 °C
